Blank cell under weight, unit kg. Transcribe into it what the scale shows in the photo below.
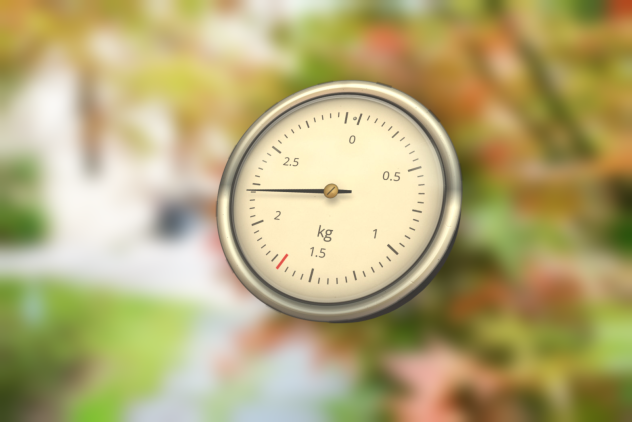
2.2 kg
